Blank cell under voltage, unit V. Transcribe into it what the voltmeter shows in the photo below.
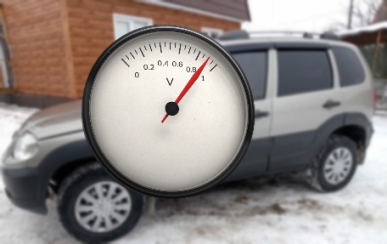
0.9 V
